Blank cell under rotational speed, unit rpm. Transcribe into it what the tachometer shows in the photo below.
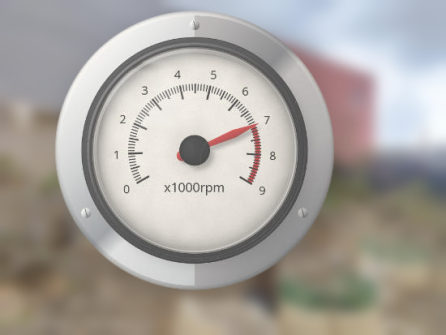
7000 rpm
